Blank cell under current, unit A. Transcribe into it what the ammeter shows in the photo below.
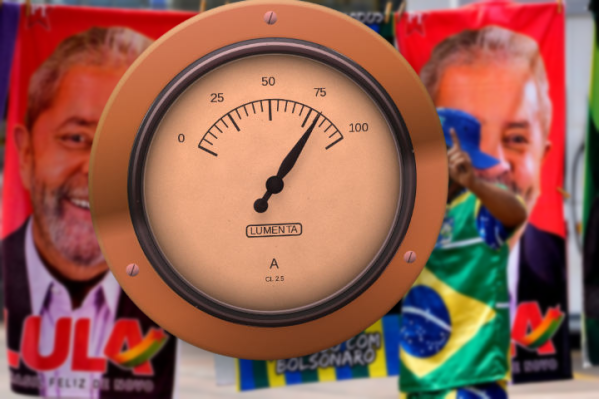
80 A
